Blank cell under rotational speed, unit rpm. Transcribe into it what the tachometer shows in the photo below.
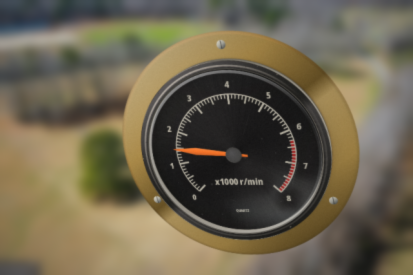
1500 rpm
